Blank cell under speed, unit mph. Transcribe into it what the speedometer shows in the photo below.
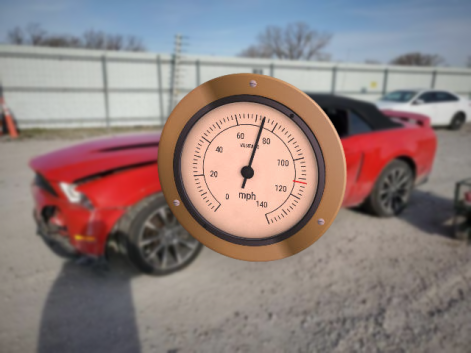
74 mph
